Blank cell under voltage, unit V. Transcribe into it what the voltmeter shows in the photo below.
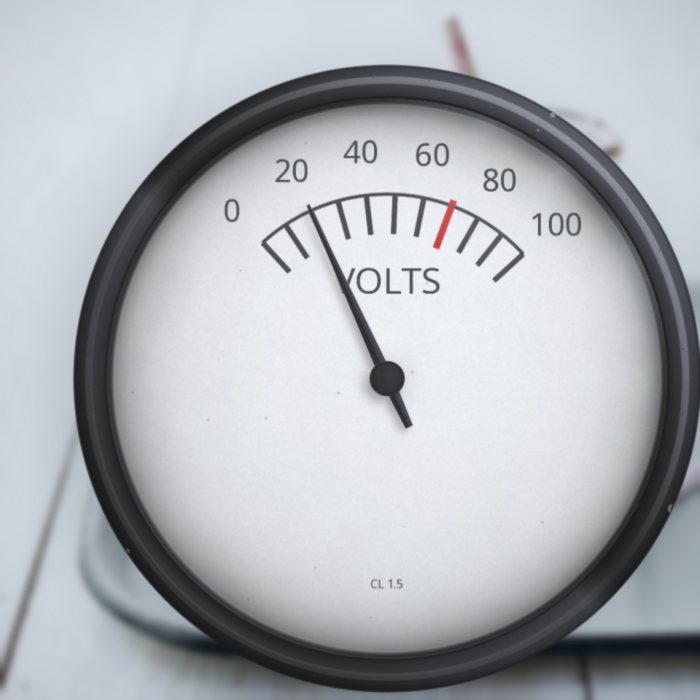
20 V
